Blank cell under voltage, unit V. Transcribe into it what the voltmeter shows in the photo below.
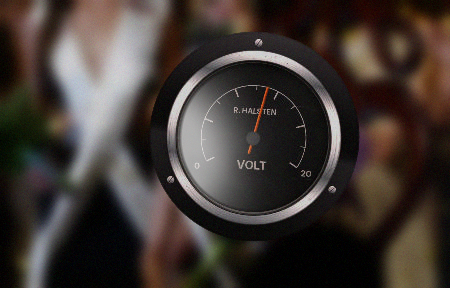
11 V
